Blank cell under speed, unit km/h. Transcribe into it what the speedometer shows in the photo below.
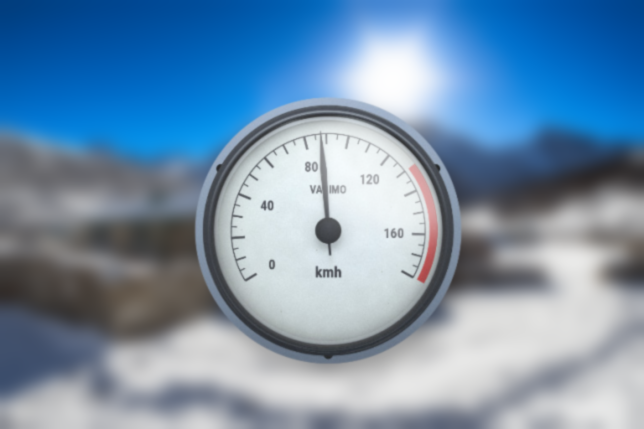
87.5 km/h
